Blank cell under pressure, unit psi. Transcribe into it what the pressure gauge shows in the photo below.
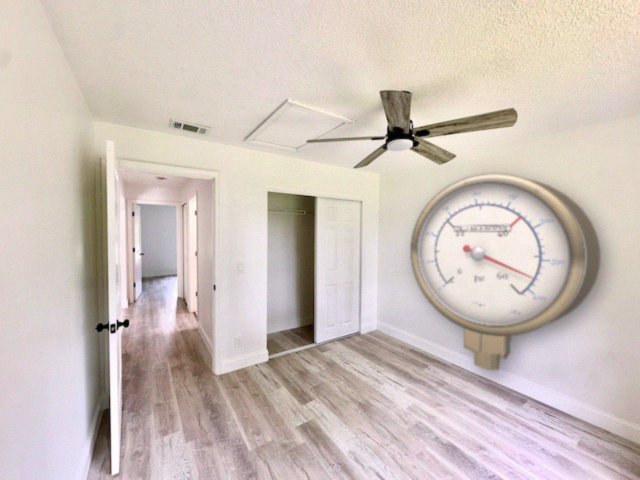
55 psi
